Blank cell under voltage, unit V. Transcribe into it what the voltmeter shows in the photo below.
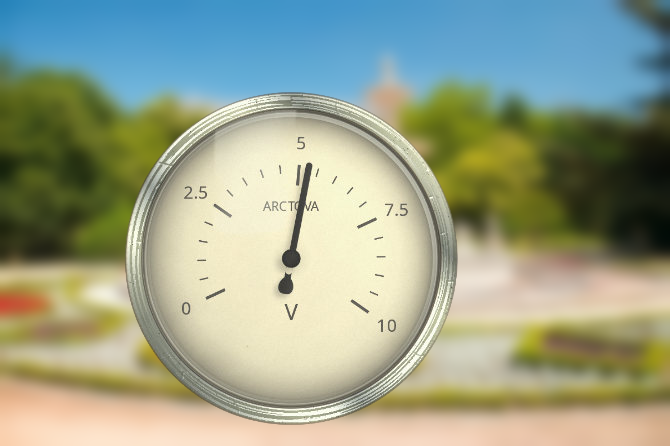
5.25 V
